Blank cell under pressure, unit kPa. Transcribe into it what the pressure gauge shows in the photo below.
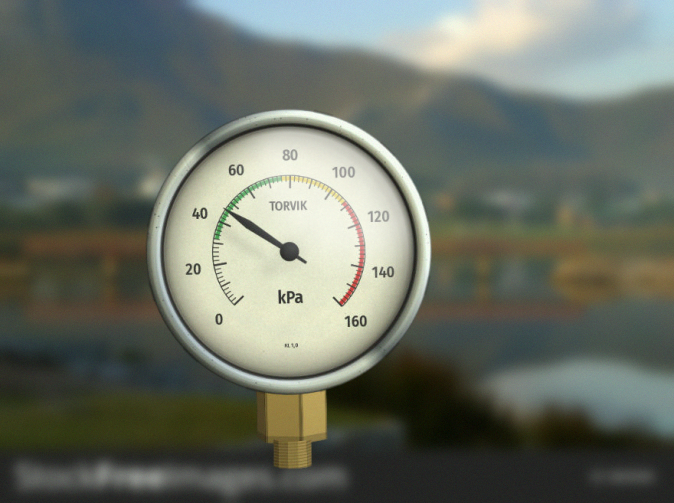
46 kPa
